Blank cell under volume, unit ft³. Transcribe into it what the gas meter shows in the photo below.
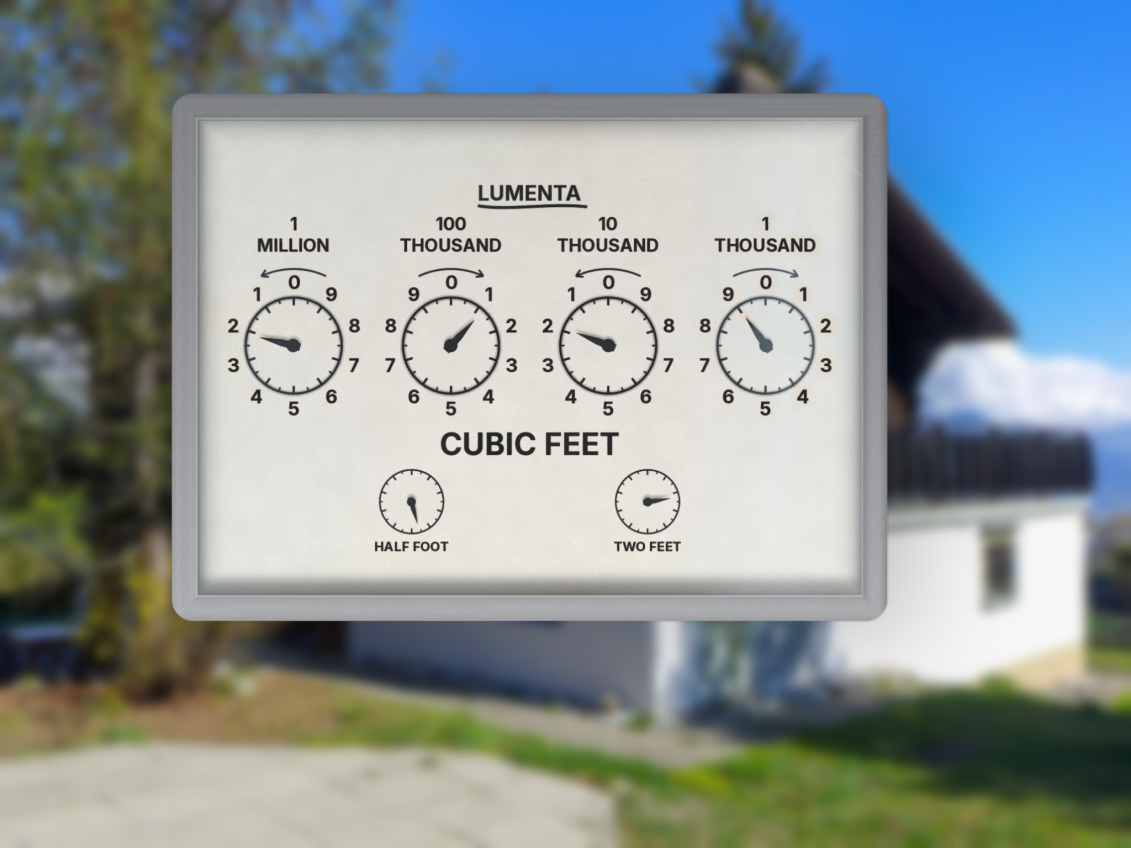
211900 ft³
